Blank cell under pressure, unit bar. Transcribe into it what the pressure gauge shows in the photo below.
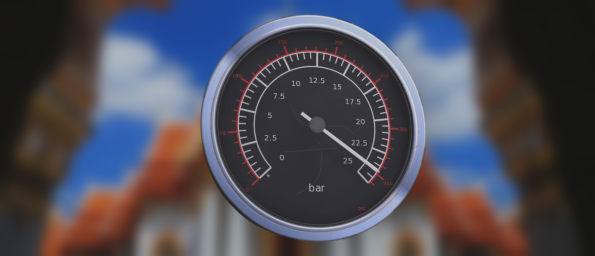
24 bar
